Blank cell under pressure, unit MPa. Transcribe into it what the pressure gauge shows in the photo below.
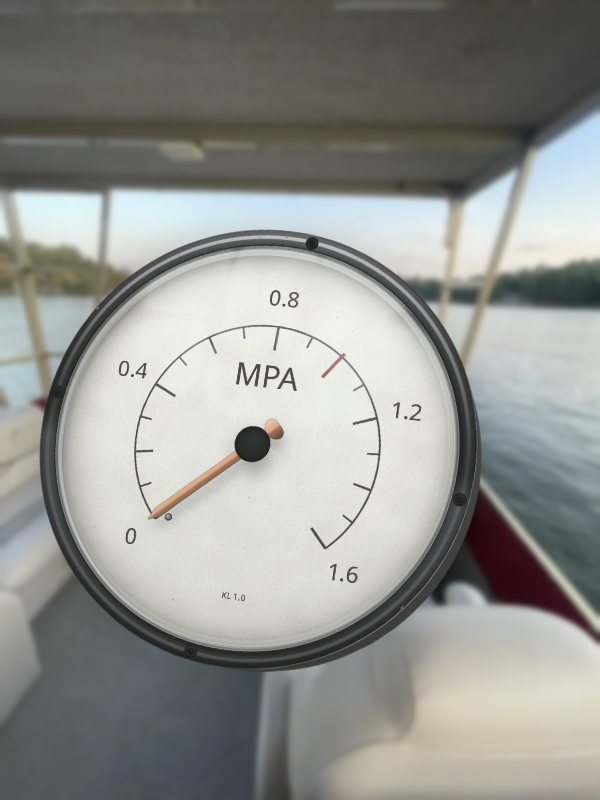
0 MPa
